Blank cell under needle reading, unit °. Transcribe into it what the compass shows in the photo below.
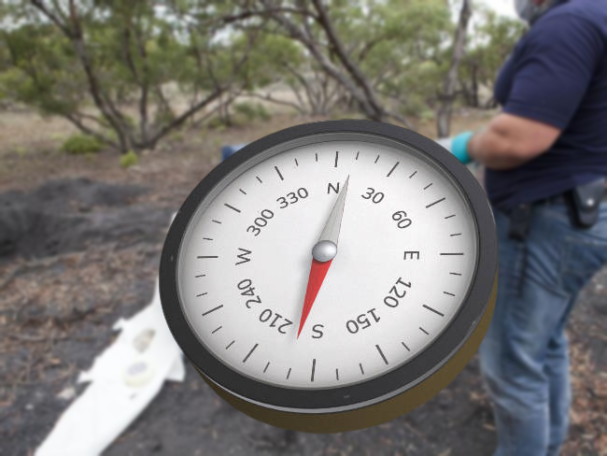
190 °
